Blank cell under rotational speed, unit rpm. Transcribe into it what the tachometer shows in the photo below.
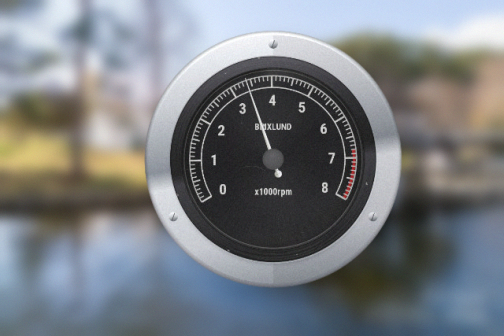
3400 rpm
